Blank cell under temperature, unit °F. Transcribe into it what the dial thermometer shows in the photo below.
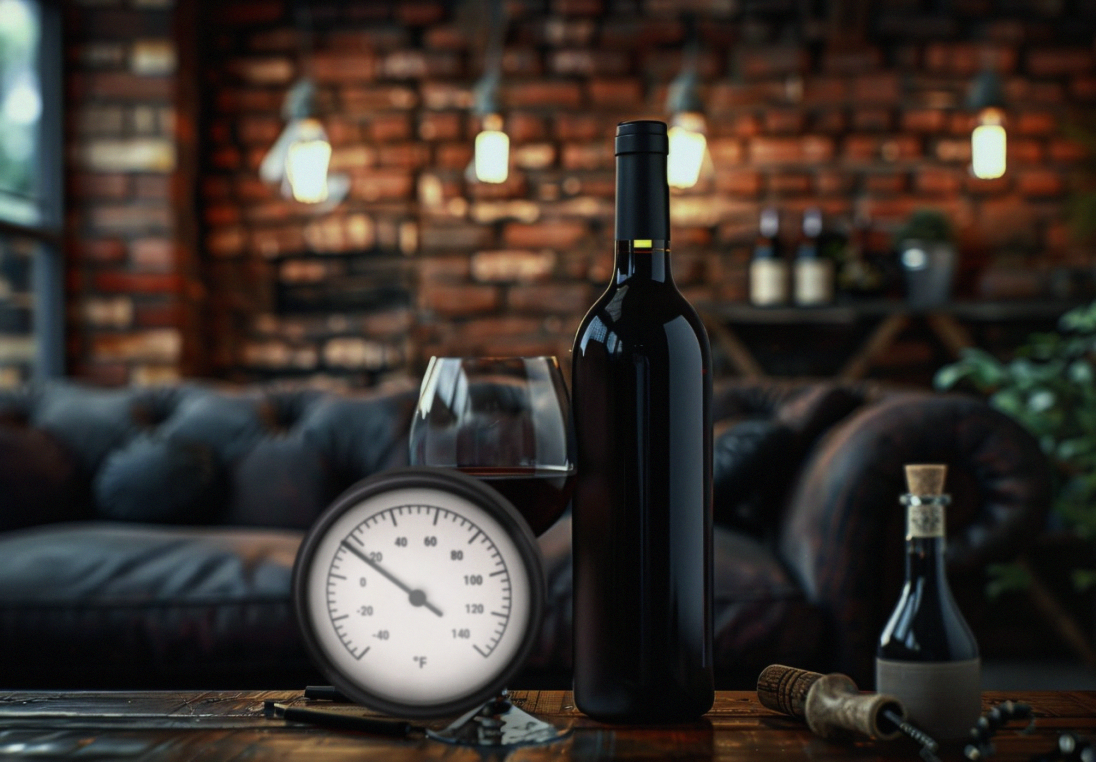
16 °F
